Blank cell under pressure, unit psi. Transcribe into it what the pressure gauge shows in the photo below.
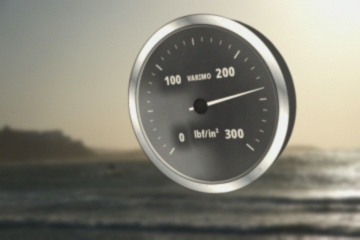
240 psi
